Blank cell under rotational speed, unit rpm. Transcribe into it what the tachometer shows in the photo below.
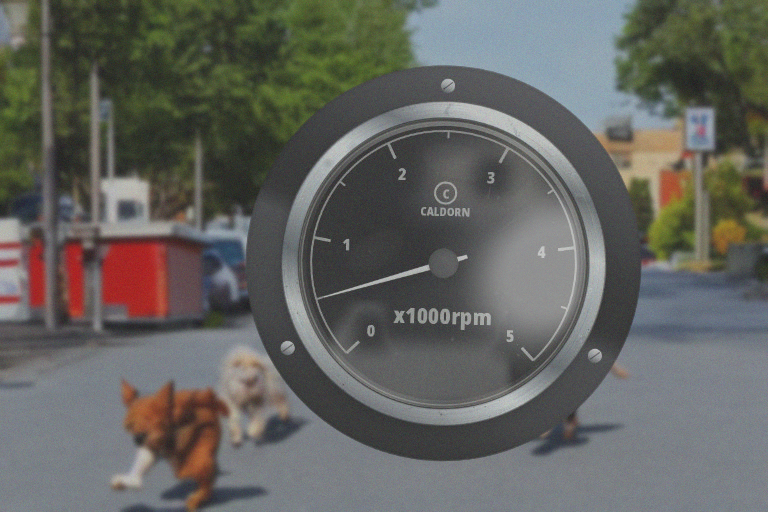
500 rpm
